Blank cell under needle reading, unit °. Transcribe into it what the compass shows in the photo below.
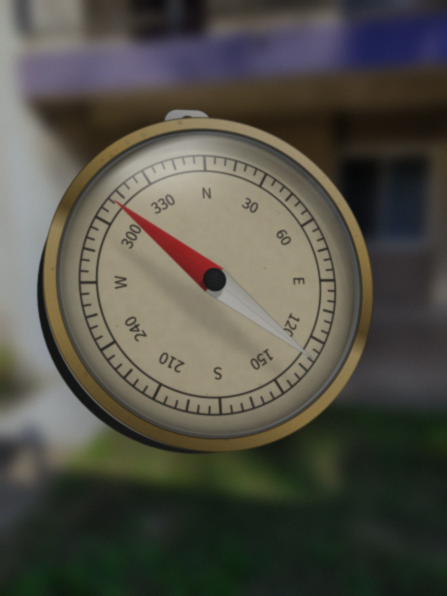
310 °
